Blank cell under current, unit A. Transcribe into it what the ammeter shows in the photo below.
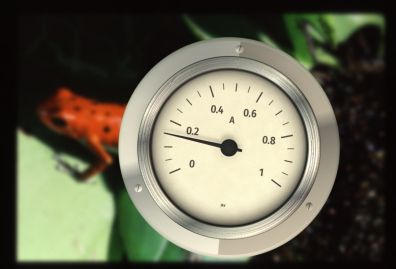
0.15 A
